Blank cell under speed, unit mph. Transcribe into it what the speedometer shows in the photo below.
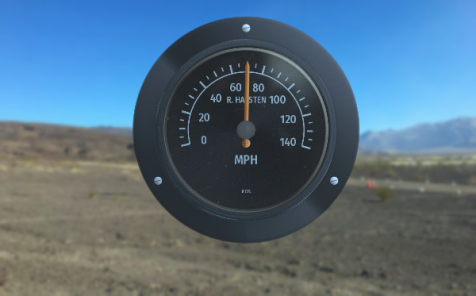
70 mph
